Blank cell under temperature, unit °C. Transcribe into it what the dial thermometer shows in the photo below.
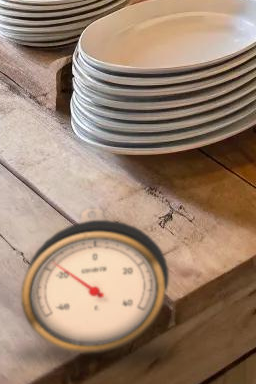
-16 °C
